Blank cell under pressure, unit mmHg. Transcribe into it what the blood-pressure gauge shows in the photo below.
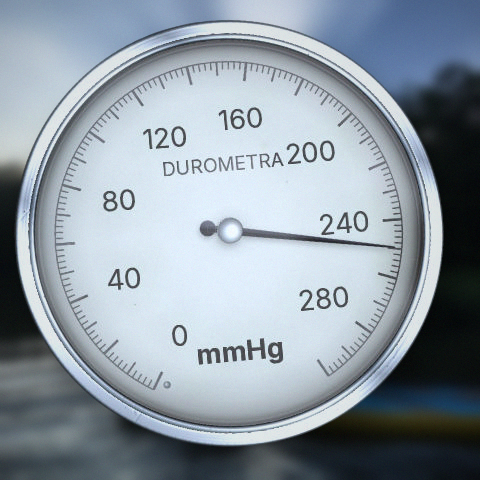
250 mmHg
